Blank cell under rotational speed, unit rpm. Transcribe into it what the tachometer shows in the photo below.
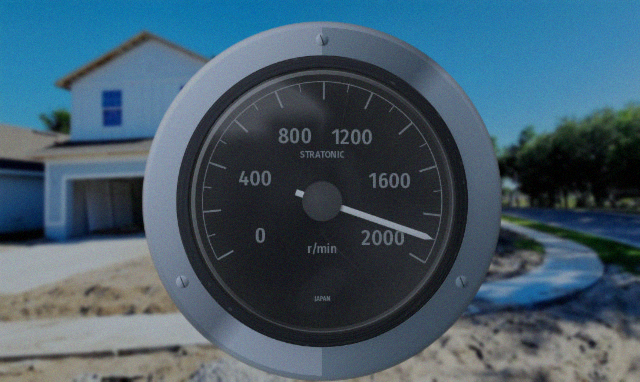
1900 rpm
